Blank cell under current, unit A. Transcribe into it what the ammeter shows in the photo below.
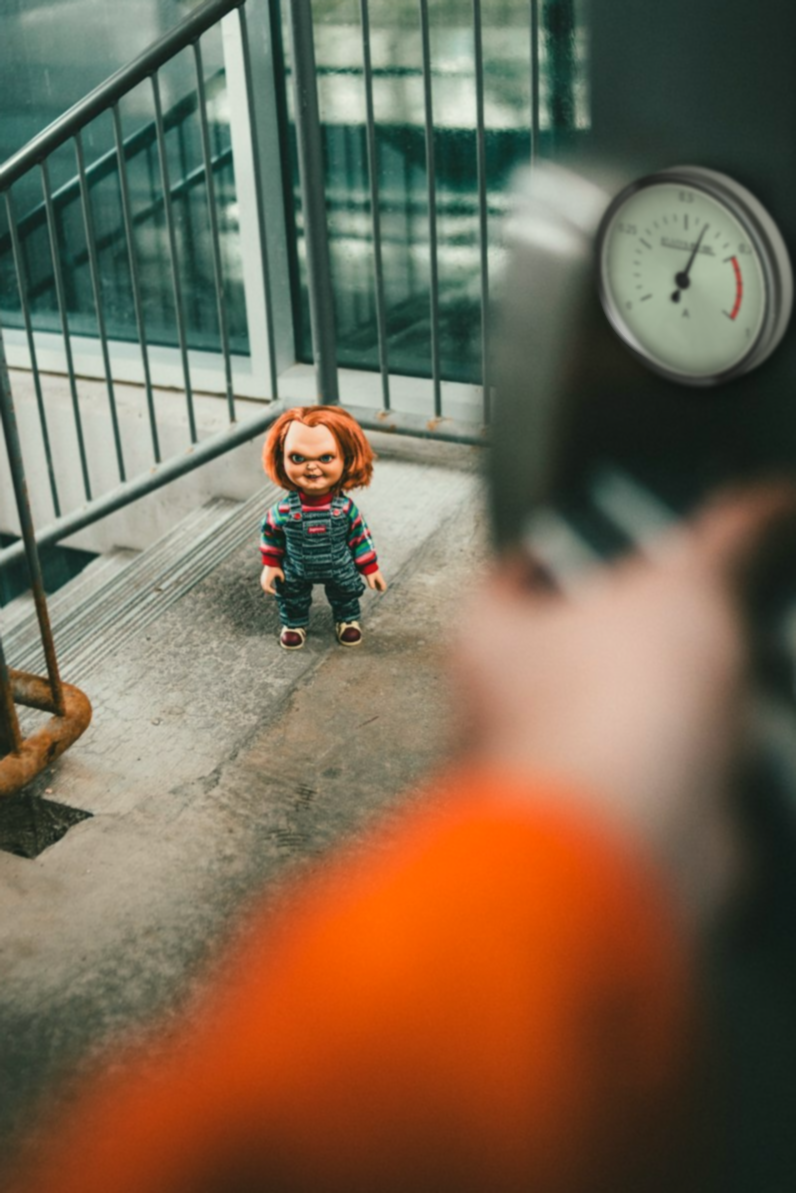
0.6 A
